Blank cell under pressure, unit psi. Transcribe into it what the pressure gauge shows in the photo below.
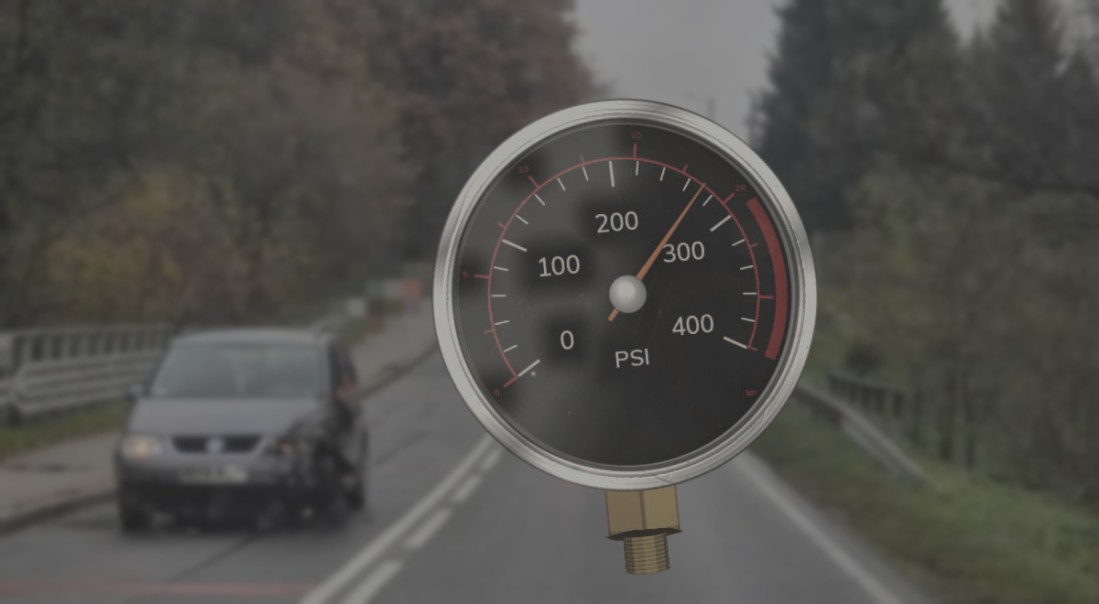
270 psi
